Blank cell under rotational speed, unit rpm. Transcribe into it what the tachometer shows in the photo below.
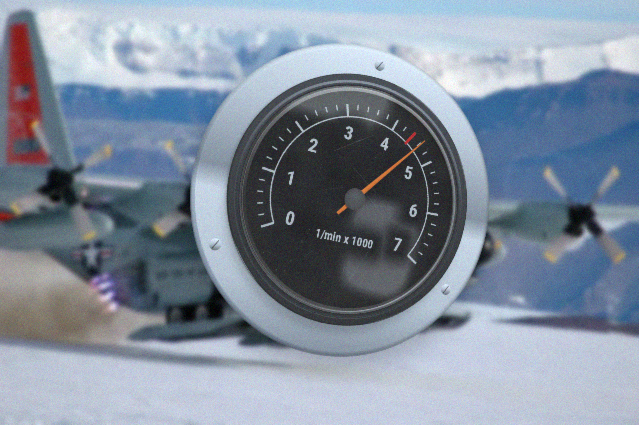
4600 rpm
